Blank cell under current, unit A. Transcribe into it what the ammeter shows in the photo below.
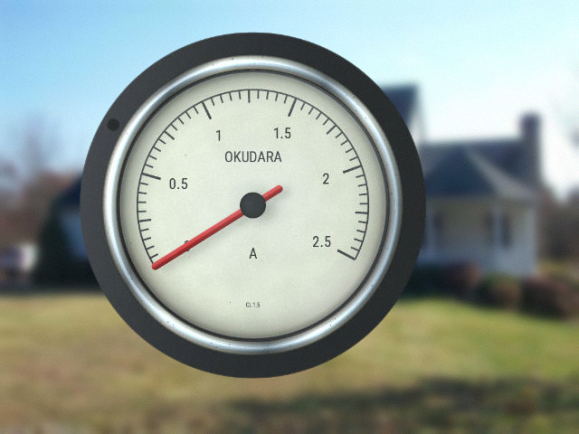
0 A
